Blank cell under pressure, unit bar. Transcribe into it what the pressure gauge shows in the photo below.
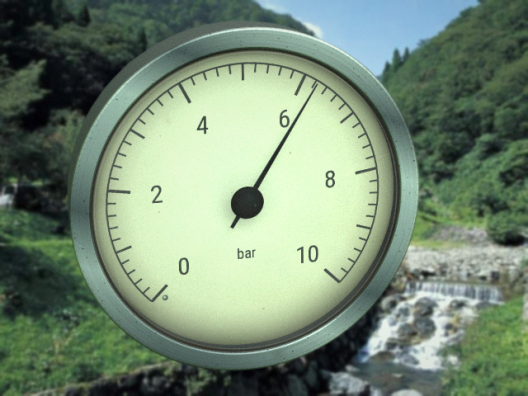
6.2 bar
